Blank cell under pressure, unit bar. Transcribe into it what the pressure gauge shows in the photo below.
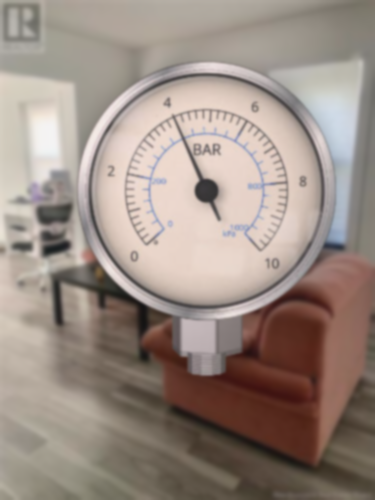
4 bar
